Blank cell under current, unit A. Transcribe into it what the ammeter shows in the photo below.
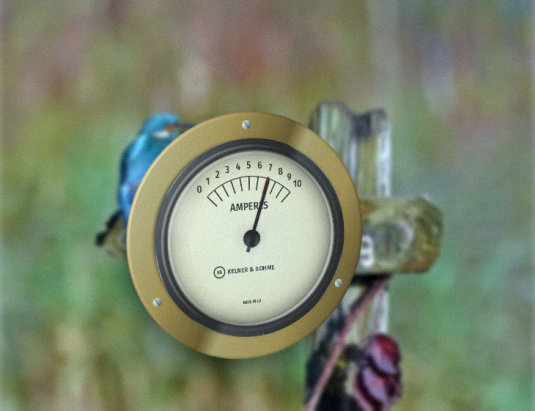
7 A
